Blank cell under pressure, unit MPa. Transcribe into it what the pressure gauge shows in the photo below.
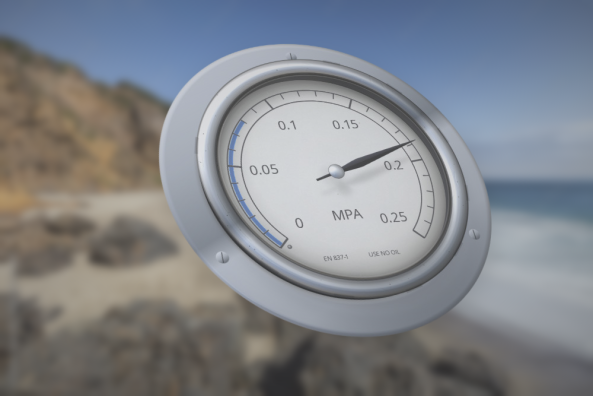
0.19 MPa
